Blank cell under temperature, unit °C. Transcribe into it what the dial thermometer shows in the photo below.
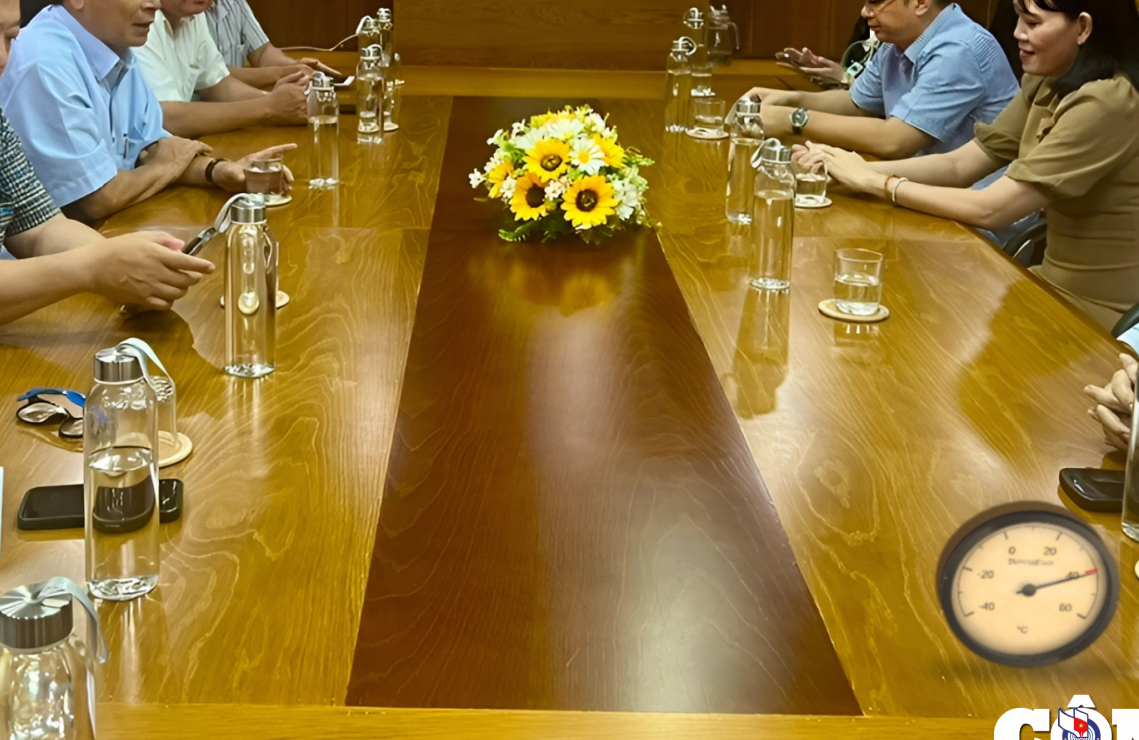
40 °C
